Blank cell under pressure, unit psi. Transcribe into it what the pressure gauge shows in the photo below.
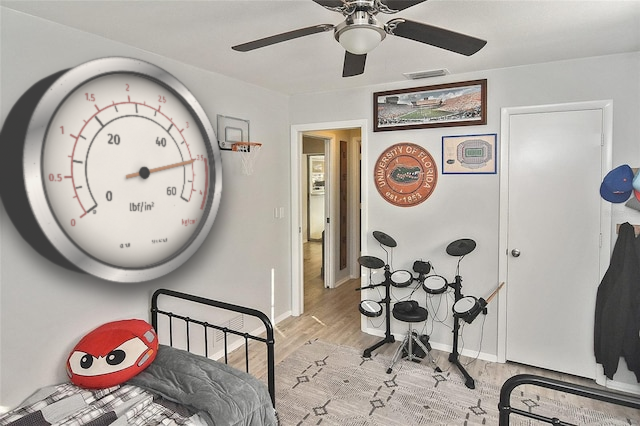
50 psi
